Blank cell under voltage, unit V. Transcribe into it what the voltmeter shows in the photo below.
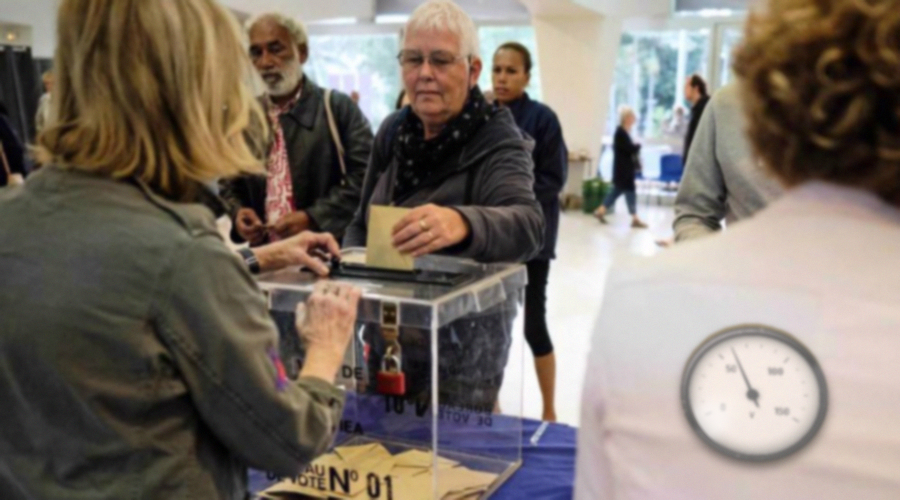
60 V
